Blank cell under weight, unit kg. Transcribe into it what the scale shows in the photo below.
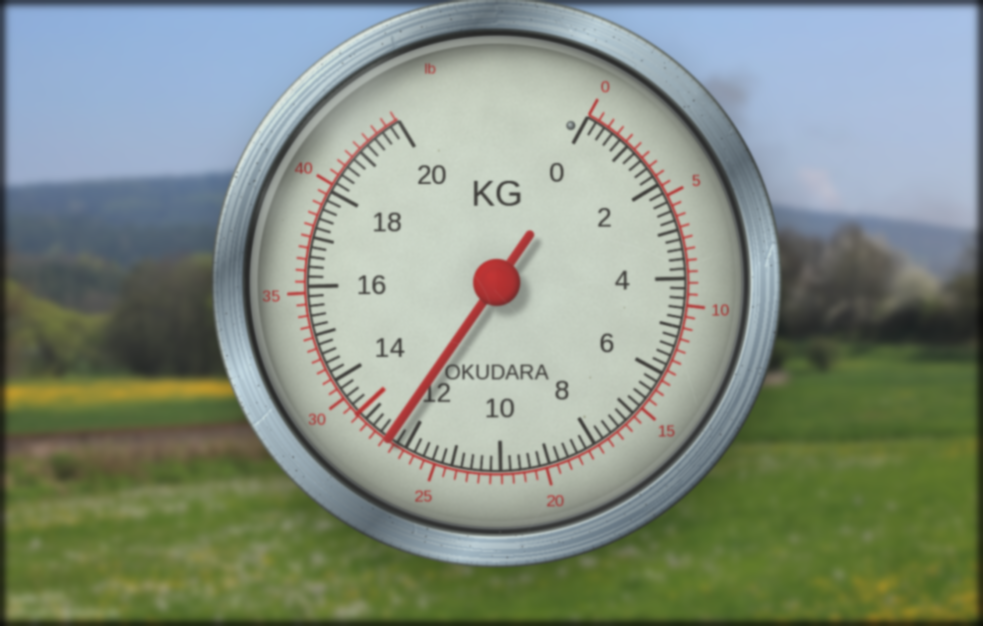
12.4 kg
